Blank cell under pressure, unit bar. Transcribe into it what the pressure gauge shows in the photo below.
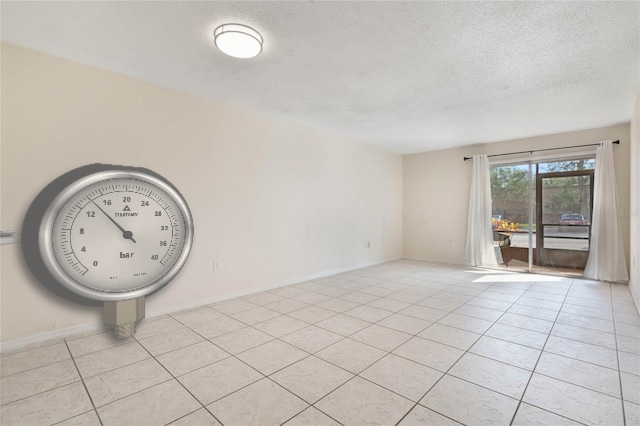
14 bar
